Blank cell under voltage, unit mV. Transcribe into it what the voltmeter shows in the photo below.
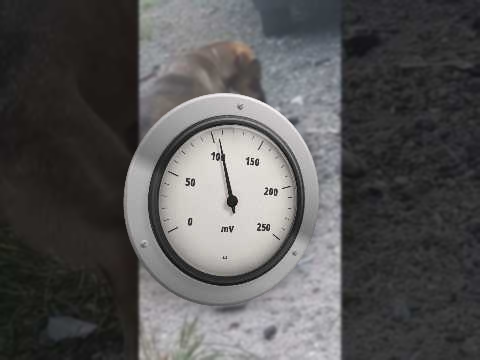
105 mV
